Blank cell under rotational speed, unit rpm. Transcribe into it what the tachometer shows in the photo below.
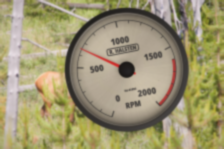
650 rpm
